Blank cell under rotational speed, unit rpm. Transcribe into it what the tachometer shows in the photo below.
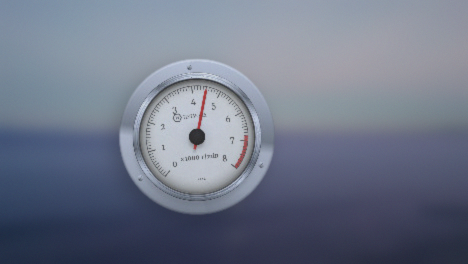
4500 rpm
